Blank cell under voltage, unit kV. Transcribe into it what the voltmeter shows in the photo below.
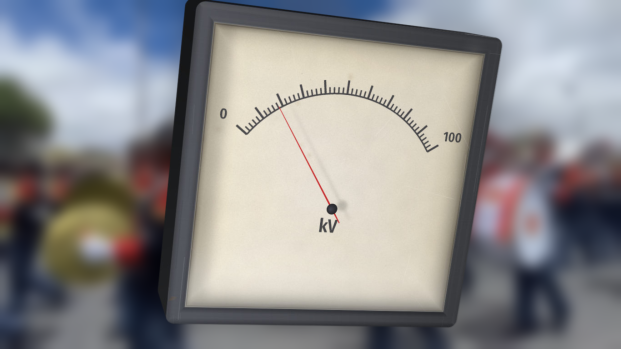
18 kV
